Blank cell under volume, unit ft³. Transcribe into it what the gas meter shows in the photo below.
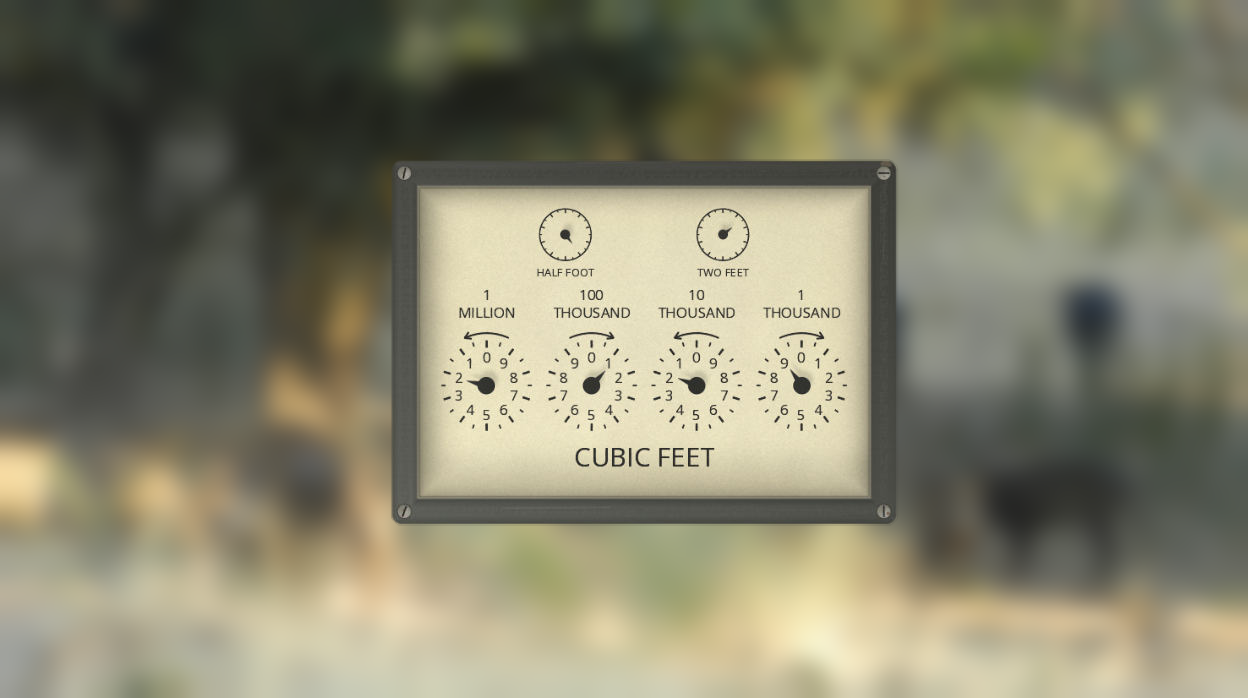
211900 ft³
